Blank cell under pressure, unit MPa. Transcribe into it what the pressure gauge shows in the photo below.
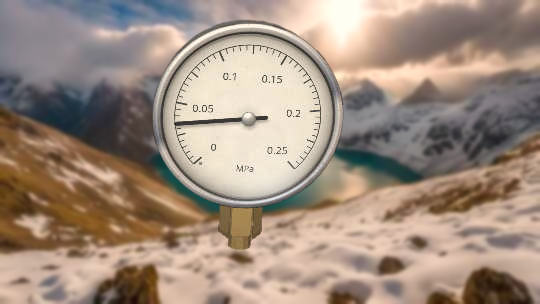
0.035 MPa
